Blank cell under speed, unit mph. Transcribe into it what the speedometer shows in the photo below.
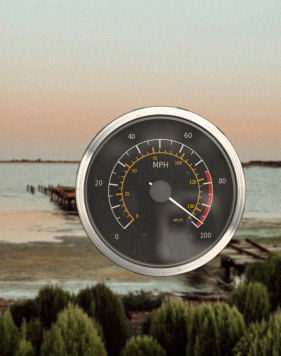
97.5 mph
